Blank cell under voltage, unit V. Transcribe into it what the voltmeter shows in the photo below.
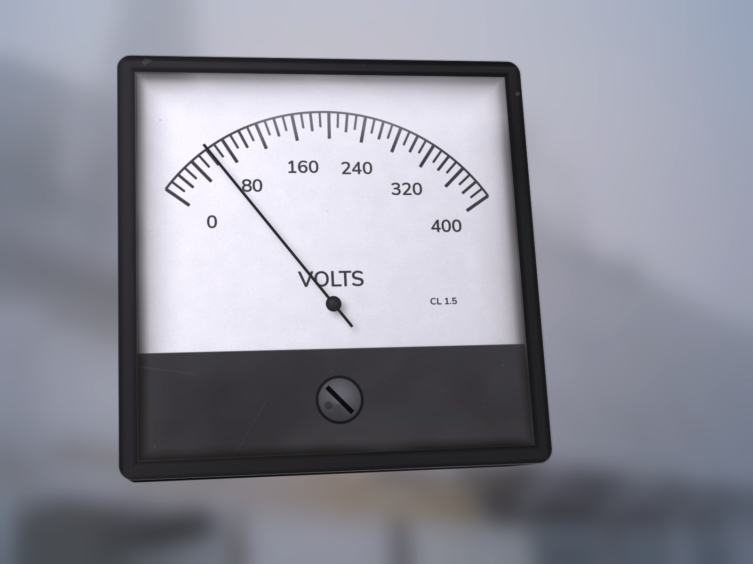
60 V
